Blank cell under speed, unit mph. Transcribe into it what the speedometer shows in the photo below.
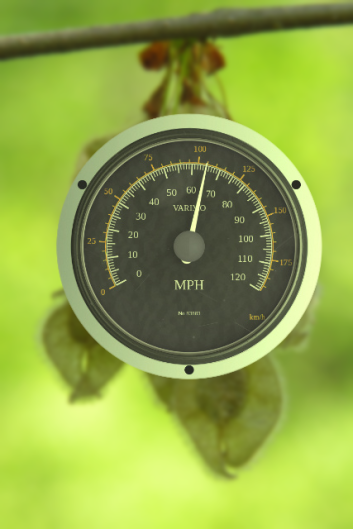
65 mph
